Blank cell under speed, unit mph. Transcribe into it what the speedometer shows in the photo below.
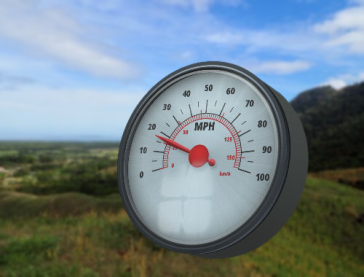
17.5 mph
